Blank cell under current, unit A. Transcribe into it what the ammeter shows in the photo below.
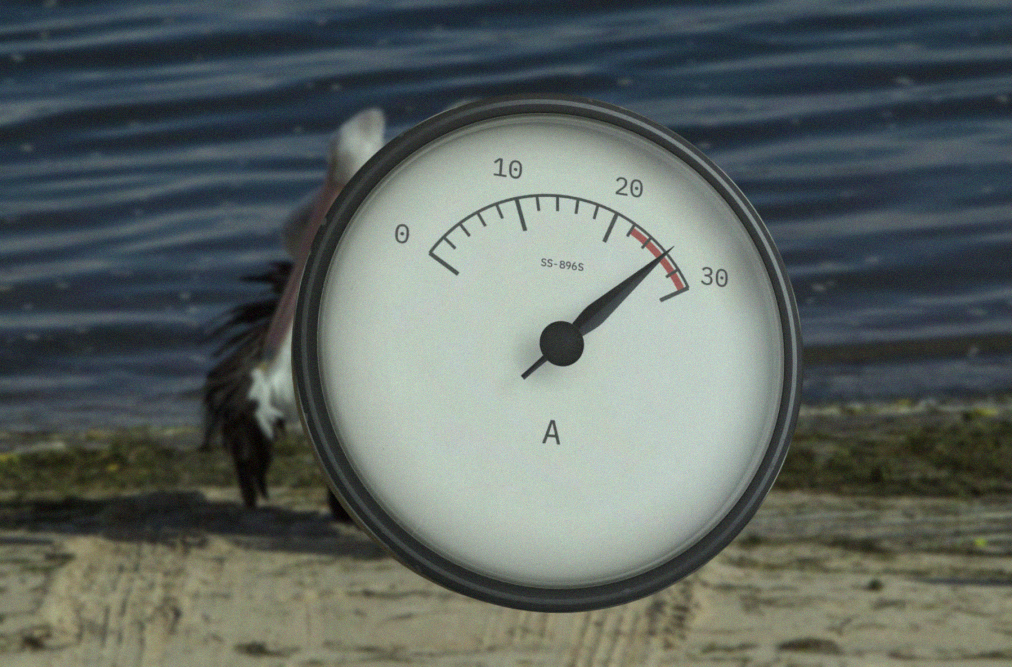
26 A
